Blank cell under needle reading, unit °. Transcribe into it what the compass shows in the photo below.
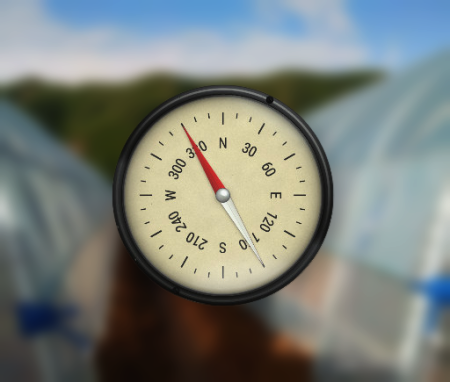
330 °
